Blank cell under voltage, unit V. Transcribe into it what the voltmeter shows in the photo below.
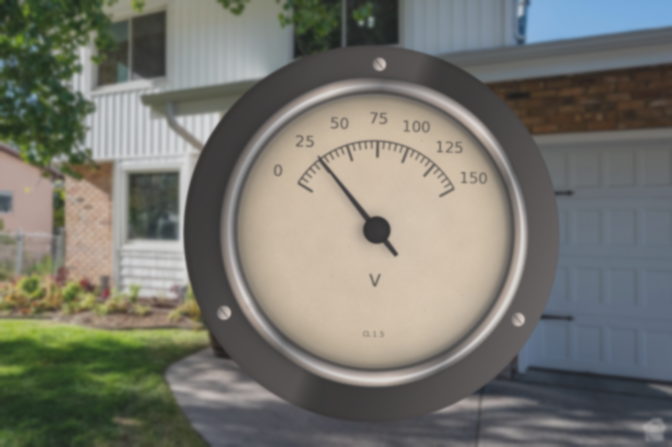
25 V
